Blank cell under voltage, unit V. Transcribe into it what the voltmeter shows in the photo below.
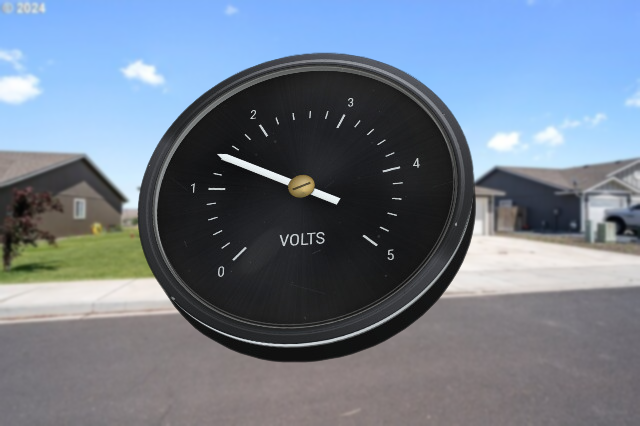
1.4 V
